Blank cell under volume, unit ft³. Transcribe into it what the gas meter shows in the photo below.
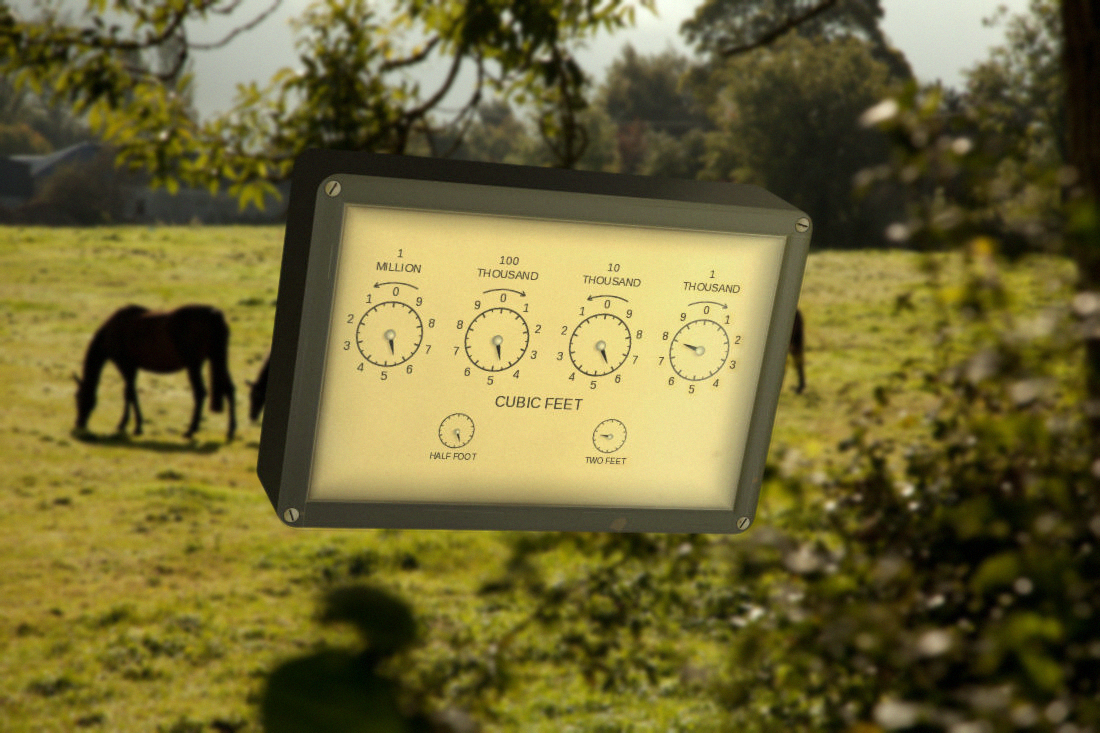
545800 ft³
